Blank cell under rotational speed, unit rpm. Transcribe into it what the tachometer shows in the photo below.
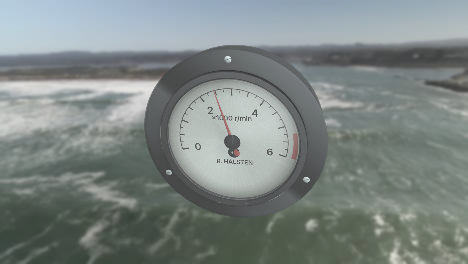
2500 rpm
